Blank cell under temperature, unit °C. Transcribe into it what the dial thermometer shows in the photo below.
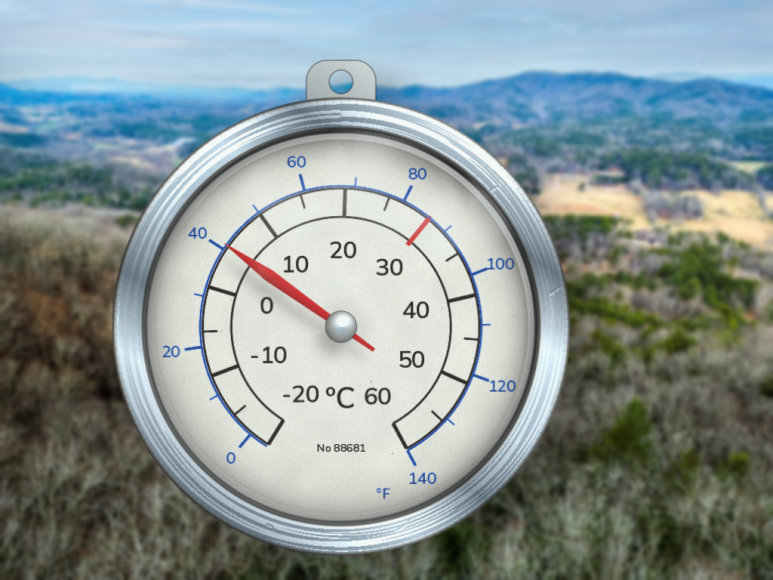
5 °C
